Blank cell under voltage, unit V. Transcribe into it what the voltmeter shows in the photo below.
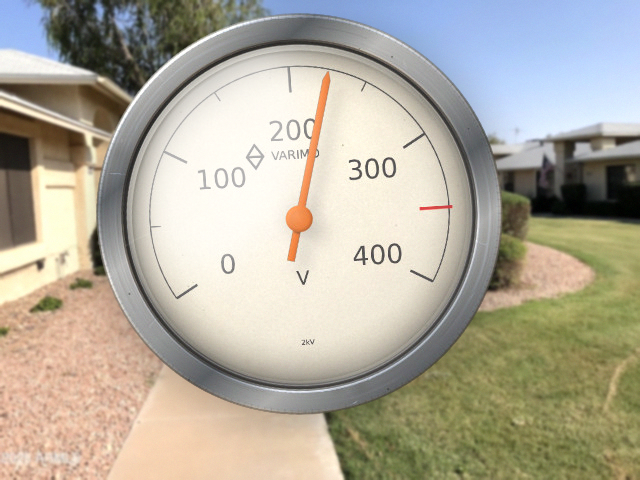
225 V
